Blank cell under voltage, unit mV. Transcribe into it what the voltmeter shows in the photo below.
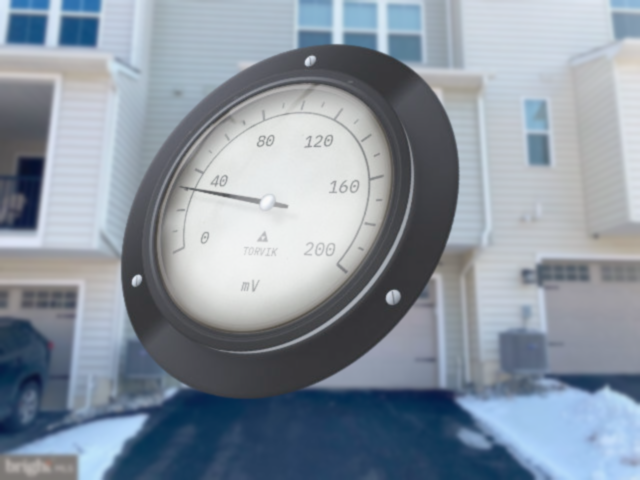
30 mV
